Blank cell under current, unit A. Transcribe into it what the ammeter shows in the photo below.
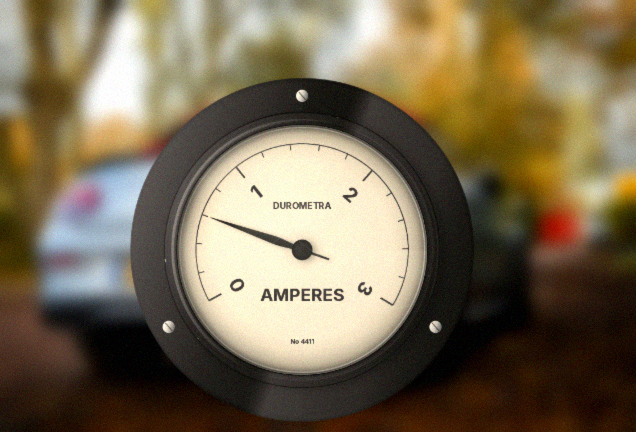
0.6 A
